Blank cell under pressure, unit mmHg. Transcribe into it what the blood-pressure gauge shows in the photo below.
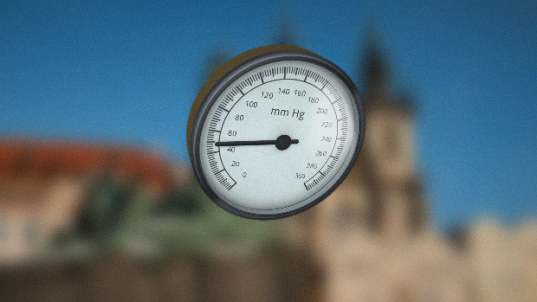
50 mmHg
